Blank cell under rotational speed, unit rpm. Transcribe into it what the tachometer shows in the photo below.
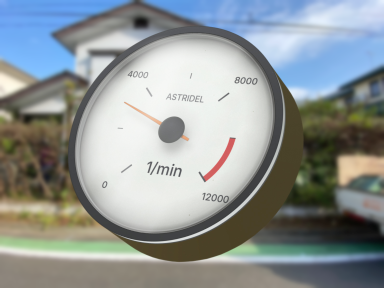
3000 rpm
